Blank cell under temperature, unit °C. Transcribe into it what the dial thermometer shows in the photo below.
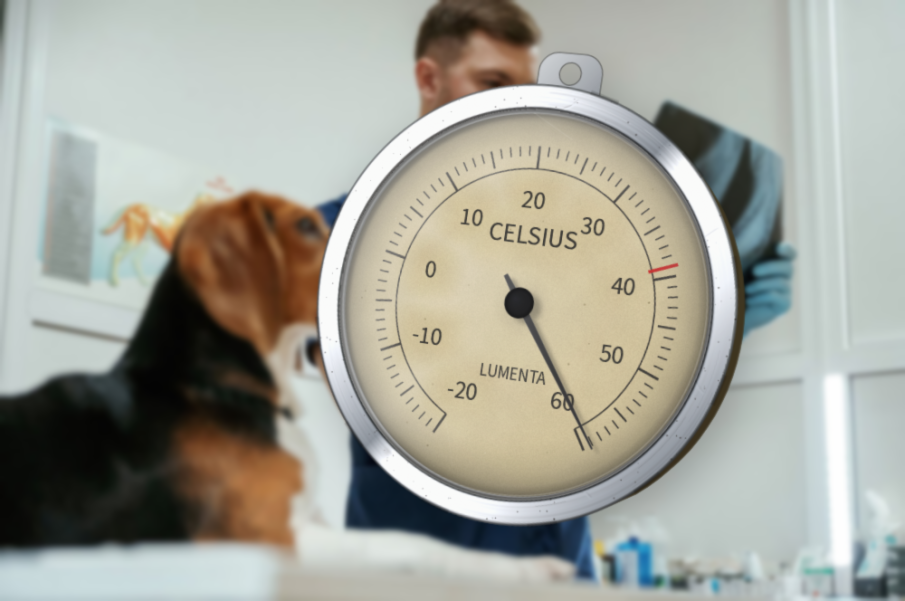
59 °C
